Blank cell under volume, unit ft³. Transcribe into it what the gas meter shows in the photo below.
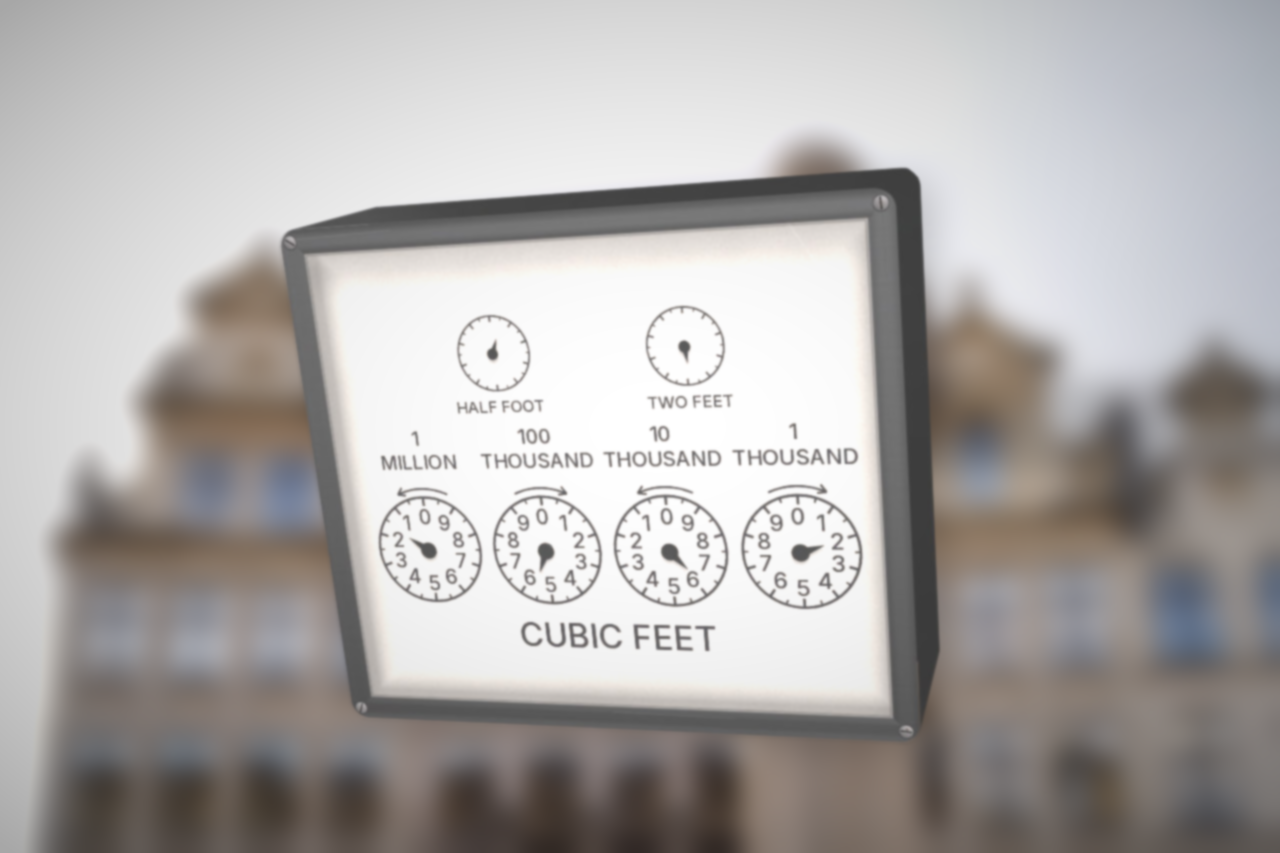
156200 ft³
